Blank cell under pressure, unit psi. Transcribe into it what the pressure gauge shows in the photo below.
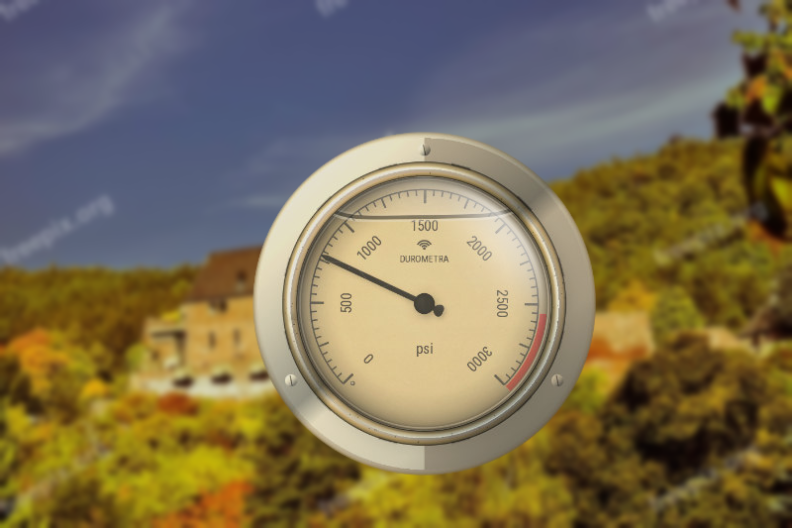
775 psi
